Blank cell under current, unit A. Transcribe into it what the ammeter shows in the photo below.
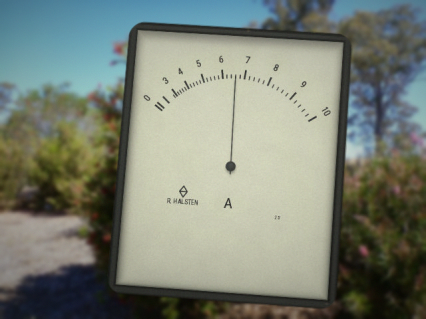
6.6 A
